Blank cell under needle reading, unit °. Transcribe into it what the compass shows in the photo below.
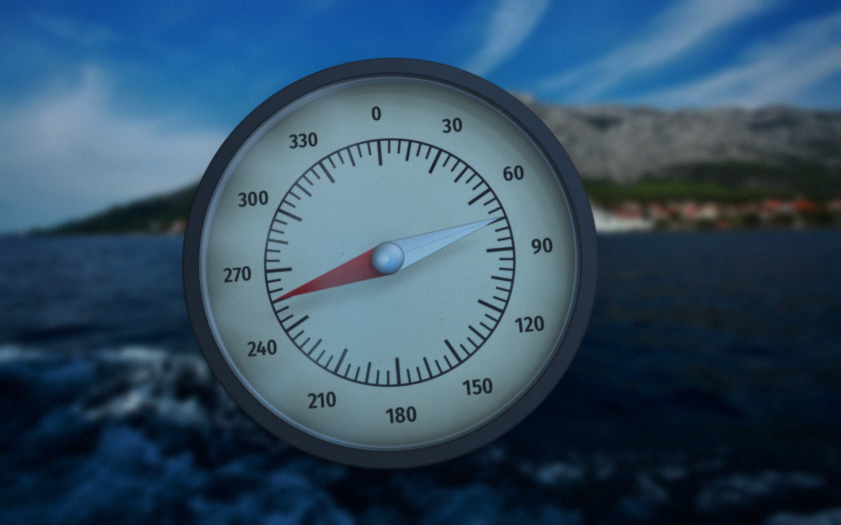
255 °
